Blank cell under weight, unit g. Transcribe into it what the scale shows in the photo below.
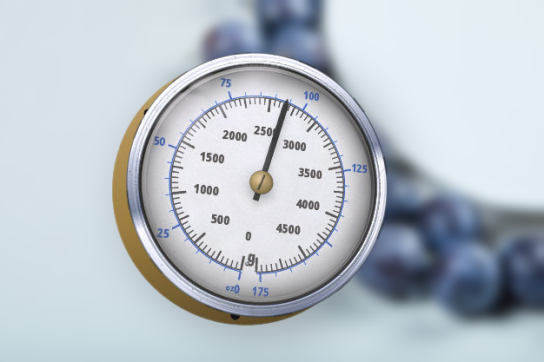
2650 g
